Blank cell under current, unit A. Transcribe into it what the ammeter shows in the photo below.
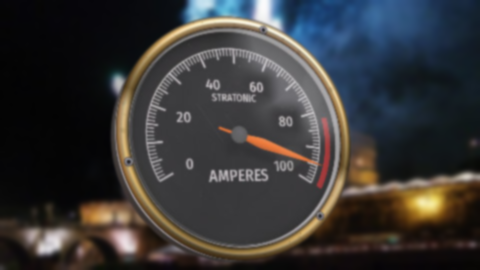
95 A
